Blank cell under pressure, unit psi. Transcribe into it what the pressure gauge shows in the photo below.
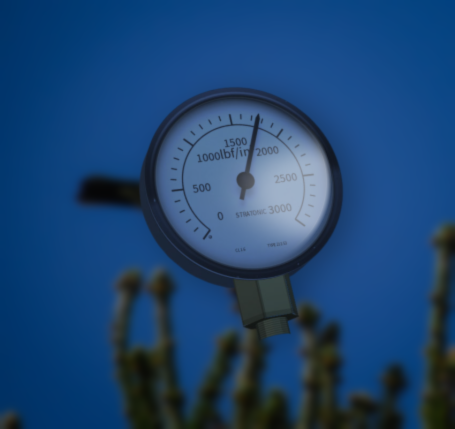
1750 psi
